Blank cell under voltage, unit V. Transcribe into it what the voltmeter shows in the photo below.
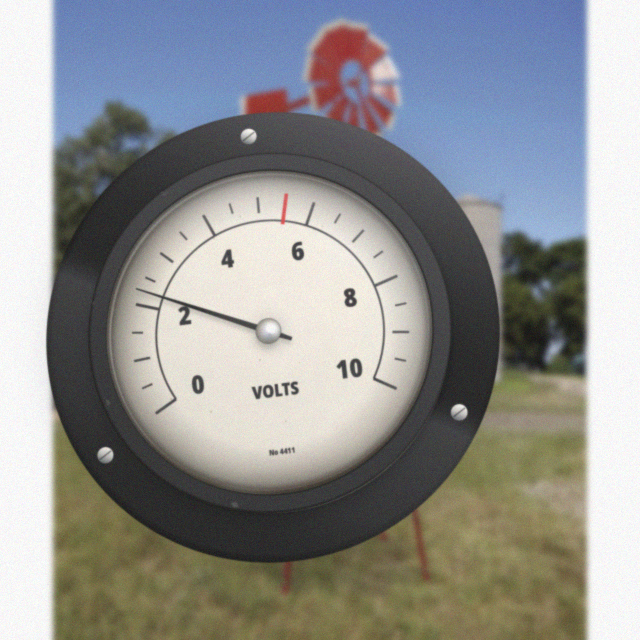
2.25 V
